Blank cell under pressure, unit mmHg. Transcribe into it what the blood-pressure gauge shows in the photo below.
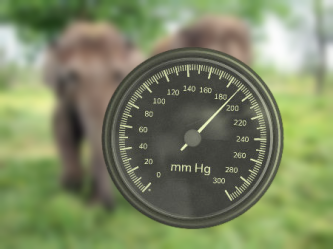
190 mmHg
